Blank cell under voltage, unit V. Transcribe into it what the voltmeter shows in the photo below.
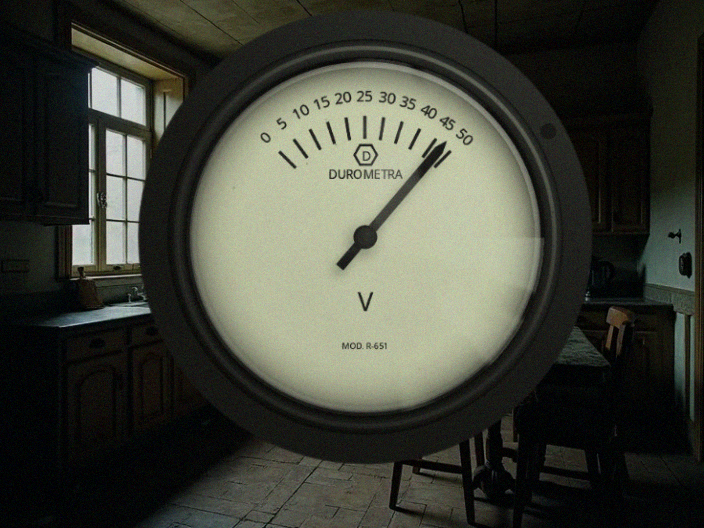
47.5 V
